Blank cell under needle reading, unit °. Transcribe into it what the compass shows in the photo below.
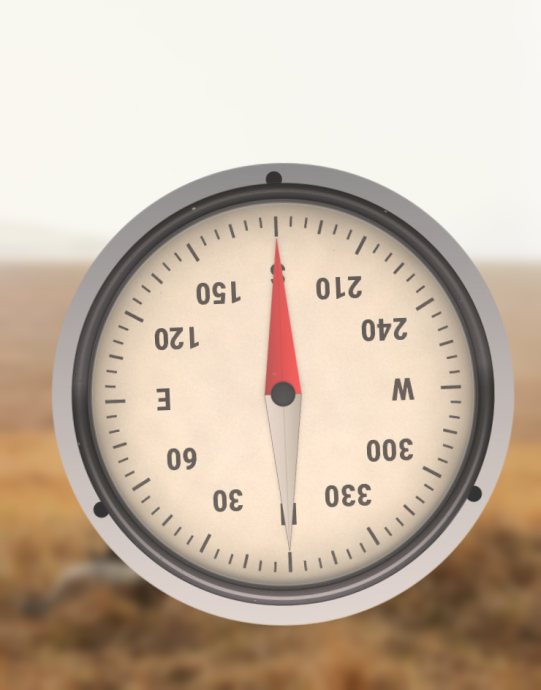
180 °
